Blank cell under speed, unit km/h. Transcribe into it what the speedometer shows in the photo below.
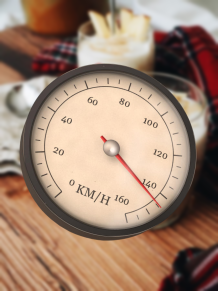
145 km/h
